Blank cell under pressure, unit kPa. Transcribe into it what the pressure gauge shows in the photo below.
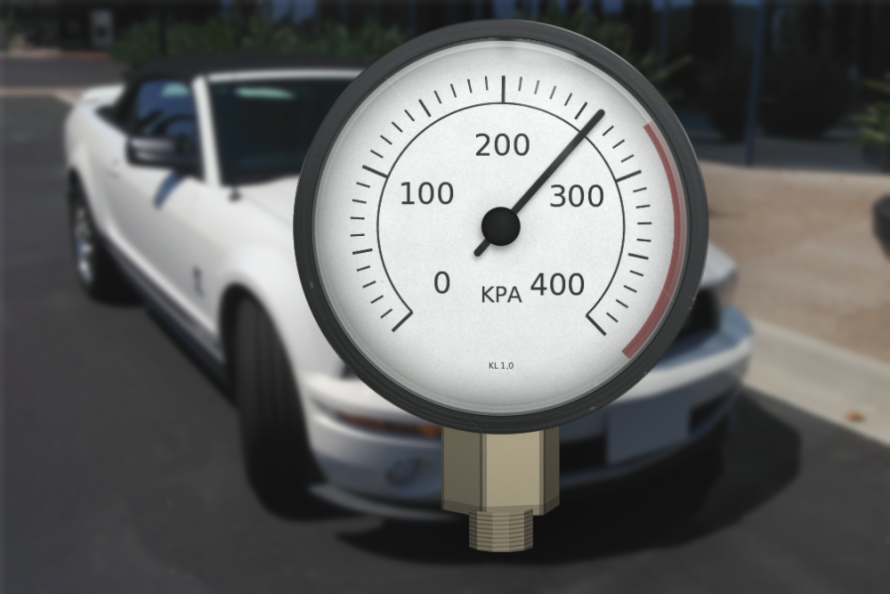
260 kPa
